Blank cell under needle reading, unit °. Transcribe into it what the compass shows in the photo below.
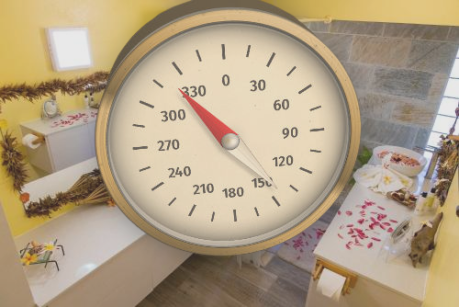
322.5 °
